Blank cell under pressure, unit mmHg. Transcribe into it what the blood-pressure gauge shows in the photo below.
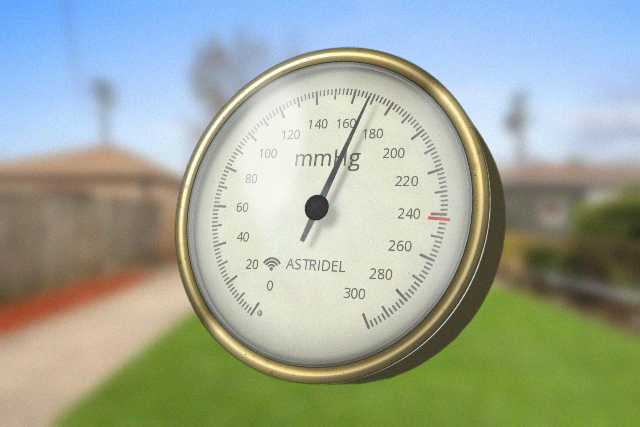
170 mmHg
